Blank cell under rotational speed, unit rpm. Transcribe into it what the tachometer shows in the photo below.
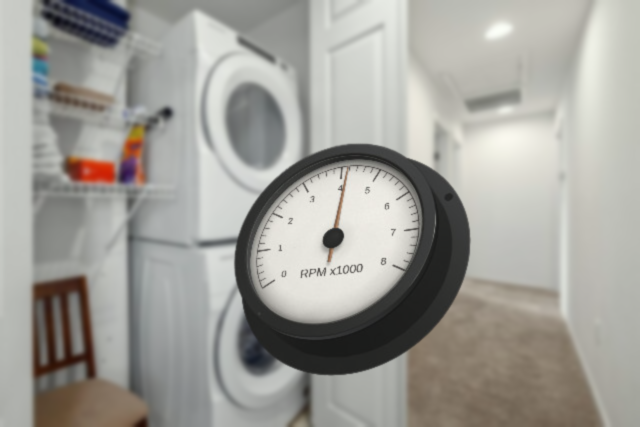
4200 rpm
